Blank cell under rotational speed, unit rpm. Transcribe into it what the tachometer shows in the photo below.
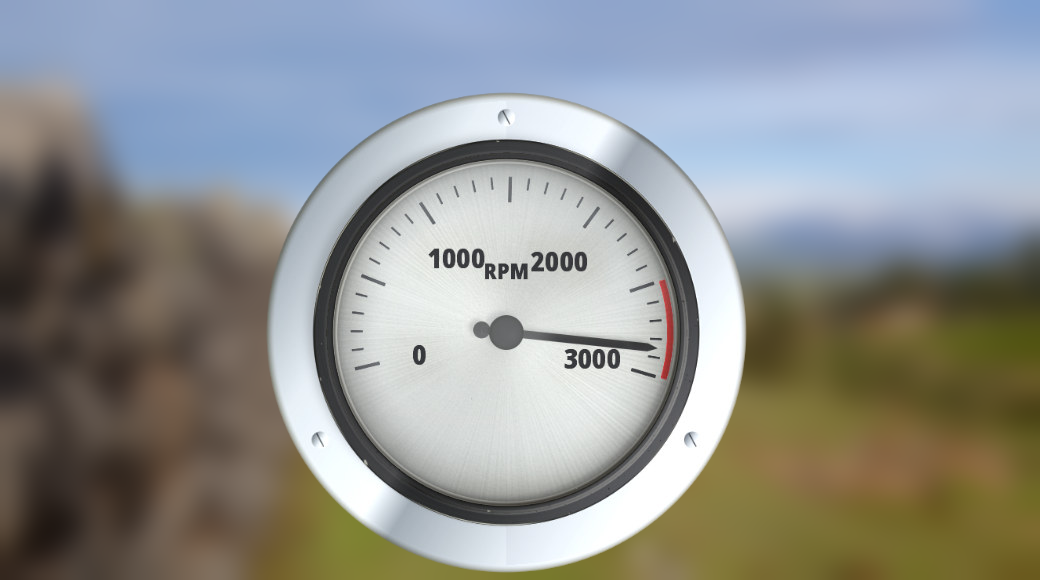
2850 rpm
